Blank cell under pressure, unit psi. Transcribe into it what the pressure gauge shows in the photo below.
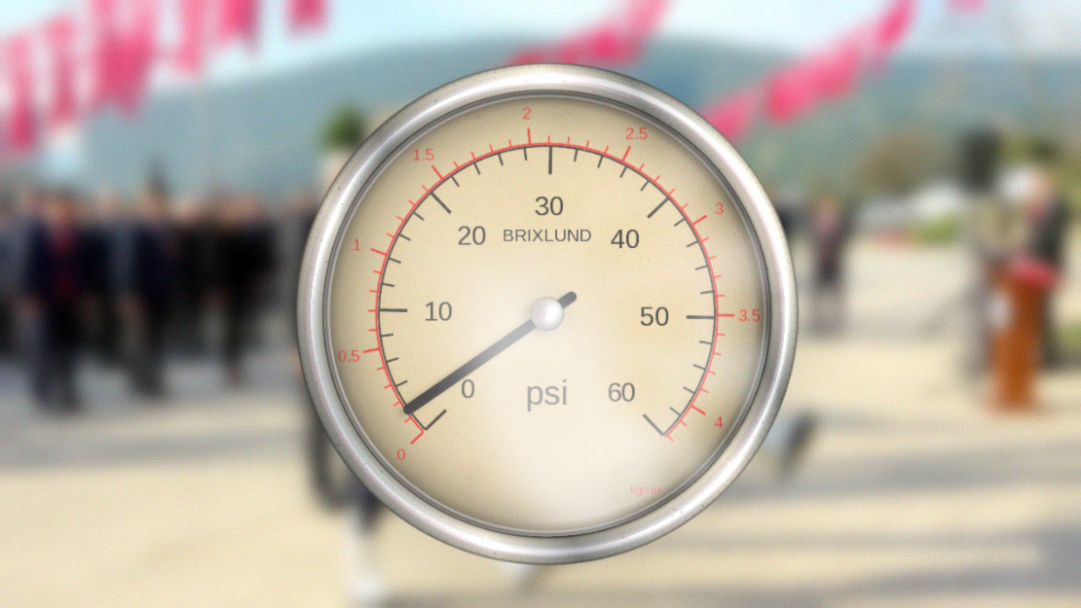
2 psi
